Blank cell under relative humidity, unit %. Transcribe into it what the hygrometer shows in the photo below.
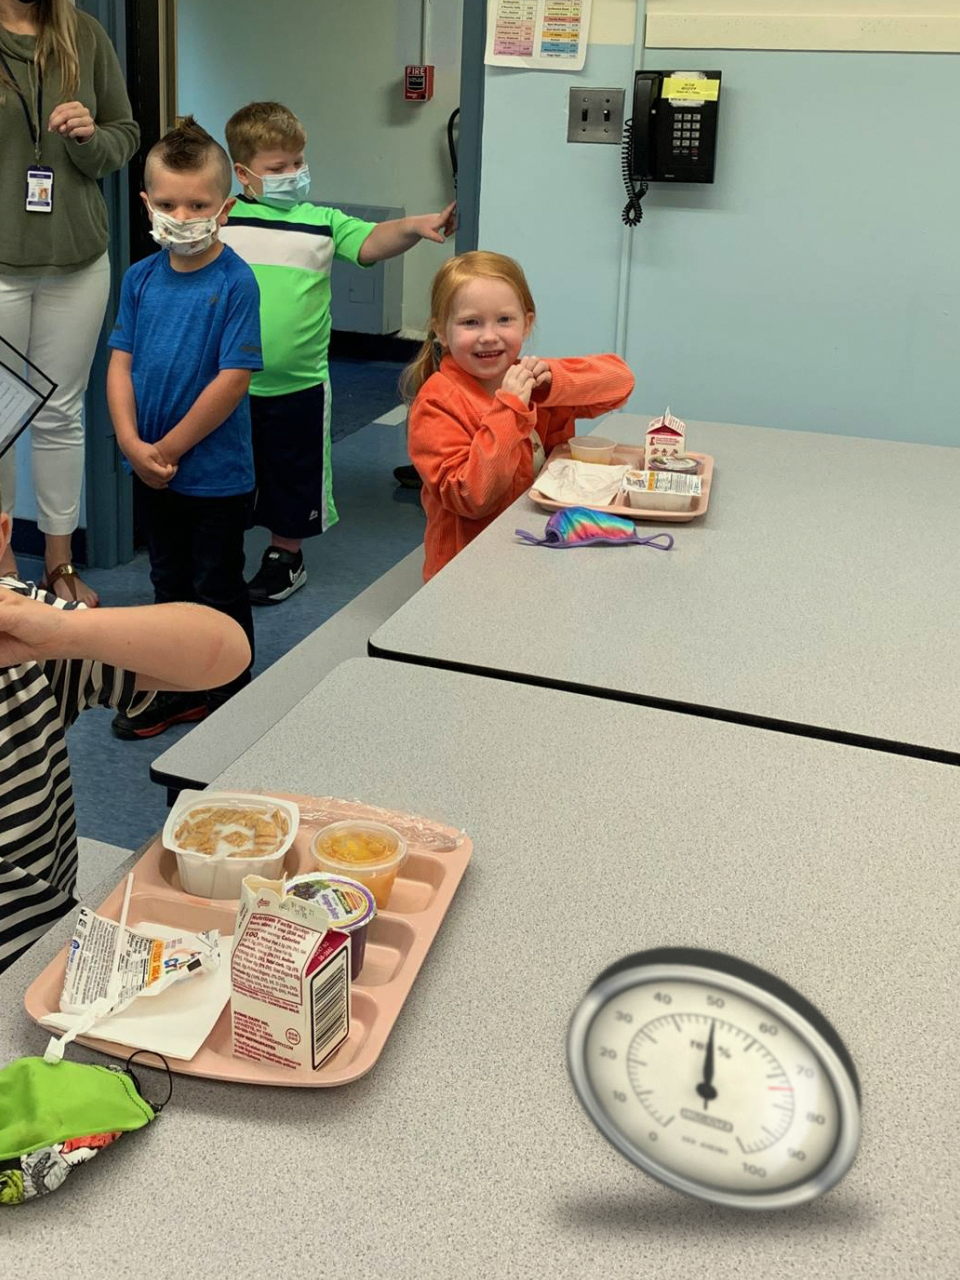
50 %
